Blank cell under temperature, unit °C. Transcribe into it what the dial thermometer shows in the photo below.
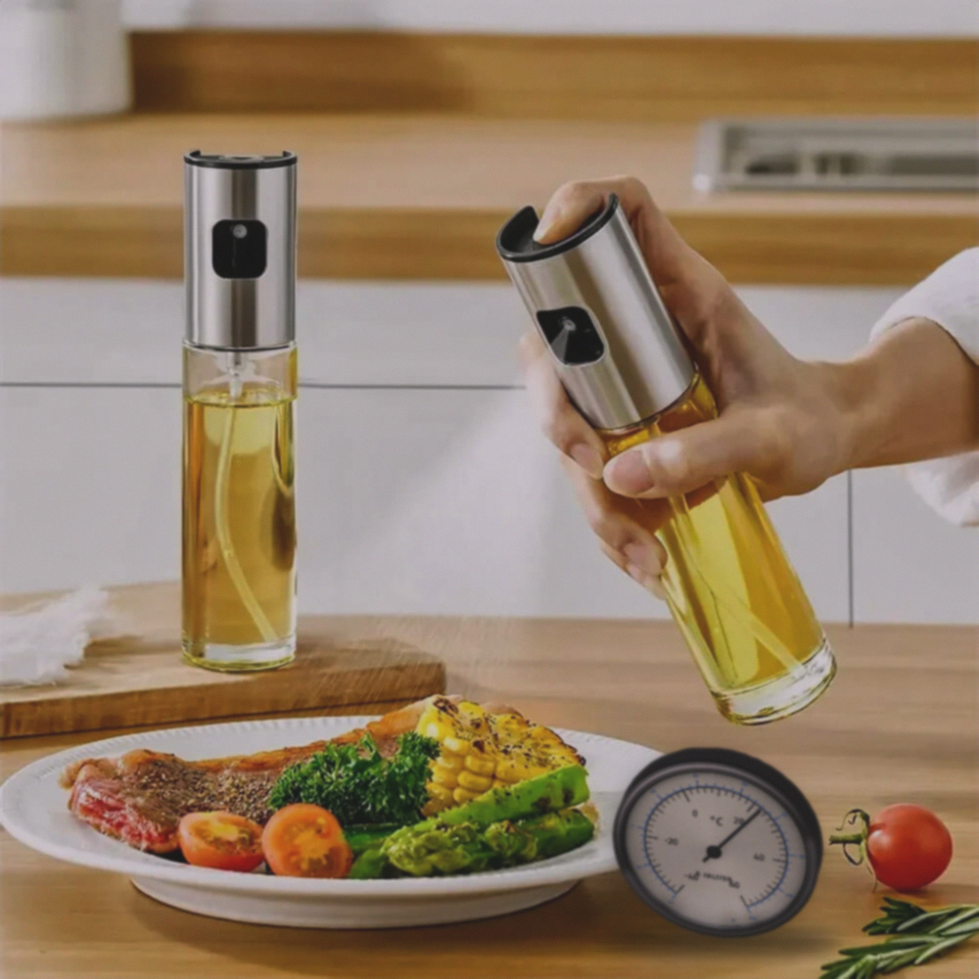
22 °C
